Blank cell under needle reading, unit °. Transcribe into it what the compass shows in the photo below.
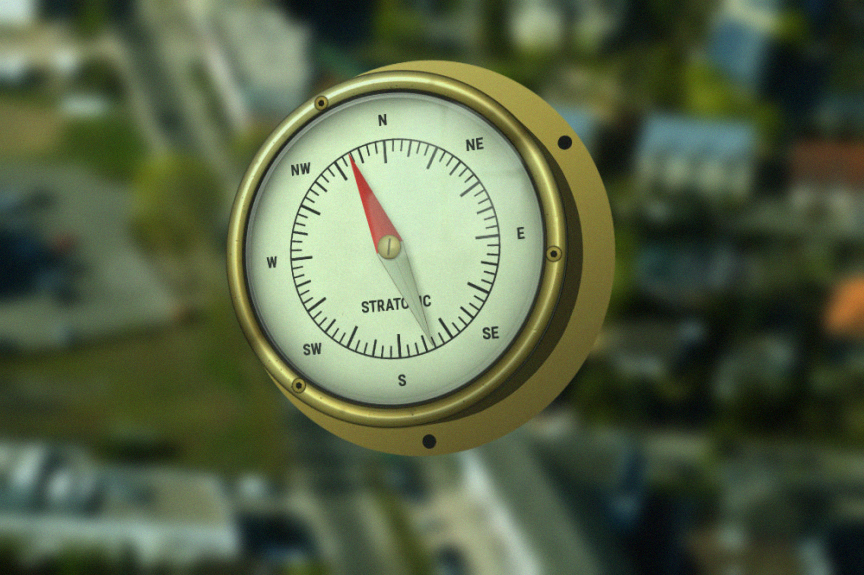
340 °
